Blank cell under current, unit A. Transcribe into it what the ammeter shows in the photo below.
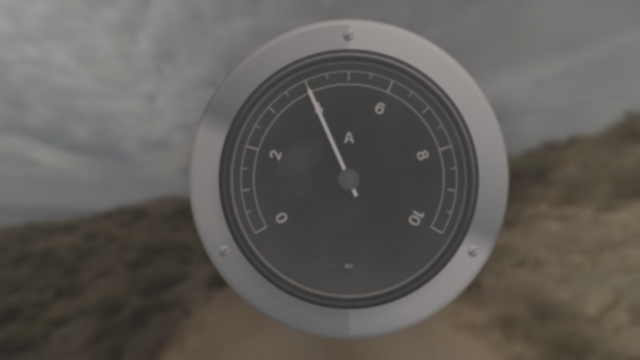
4 A
